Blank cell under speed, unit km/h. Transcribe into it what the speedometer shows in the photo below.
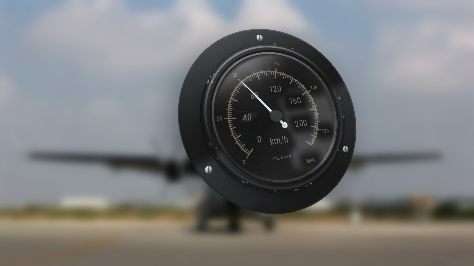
80 km/h
